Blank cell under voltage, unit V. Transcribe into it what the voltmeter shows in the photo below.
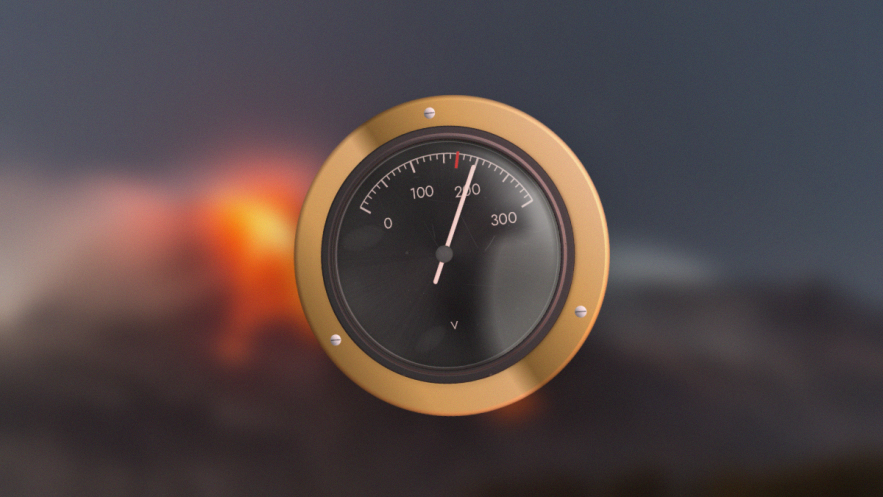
200 V
